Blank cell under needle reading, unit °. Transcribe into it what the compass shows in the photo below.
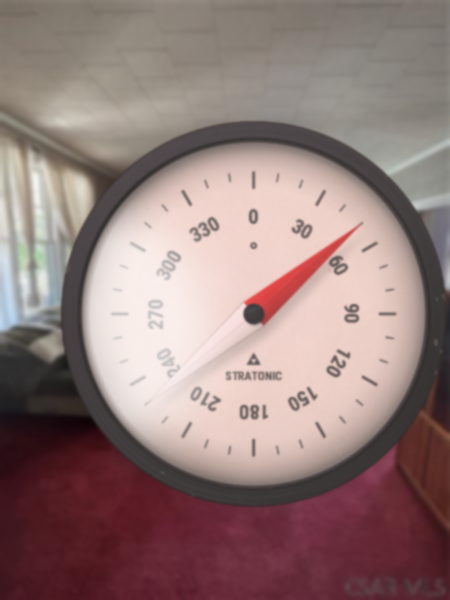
50 °
